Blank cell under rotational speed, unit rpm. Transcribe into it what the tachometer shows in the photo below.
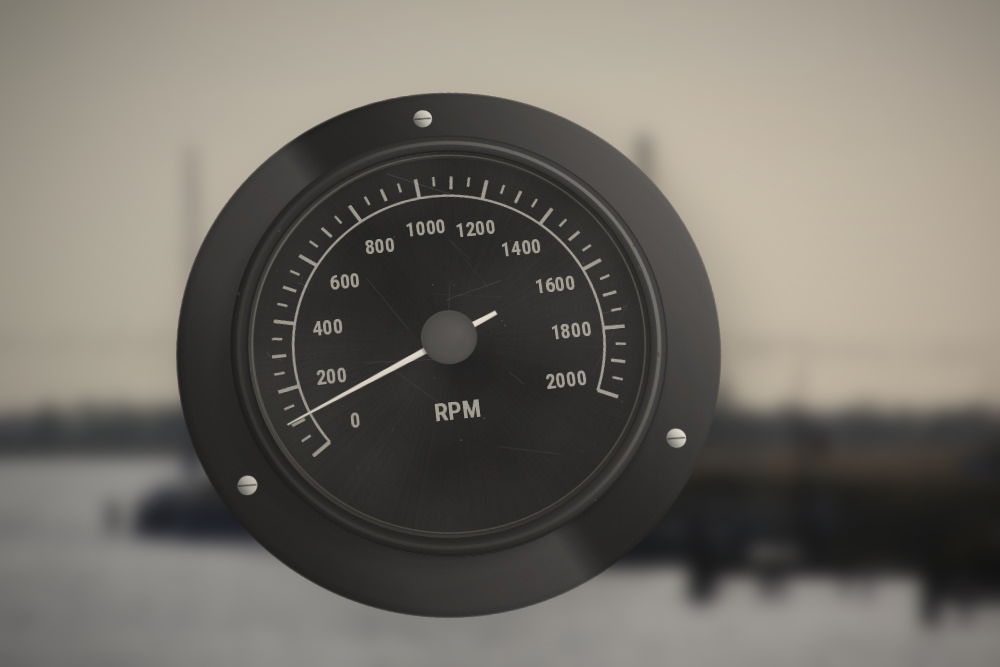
100 rpm
